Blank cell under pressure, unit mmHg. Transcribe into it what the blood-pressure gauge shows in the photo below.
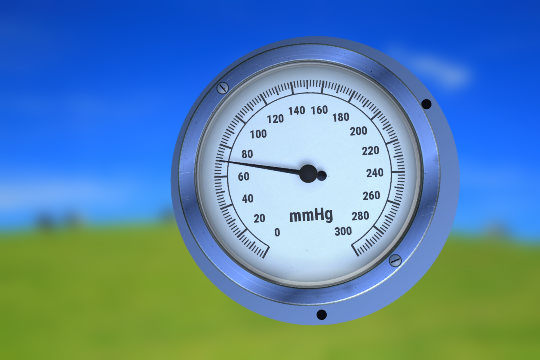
70 mmHg
